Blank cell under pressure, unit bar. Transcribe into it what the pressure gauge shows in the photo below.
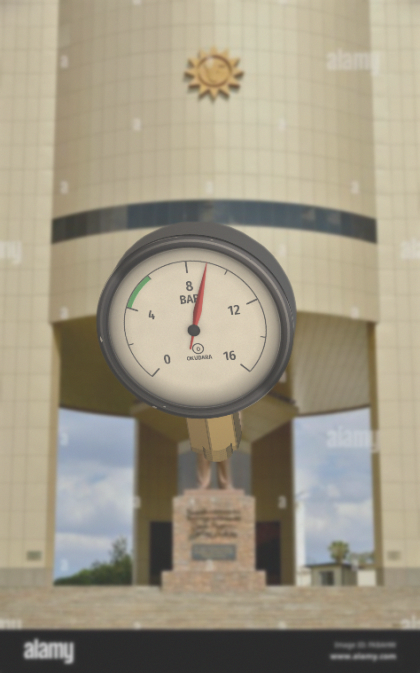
9 bar
